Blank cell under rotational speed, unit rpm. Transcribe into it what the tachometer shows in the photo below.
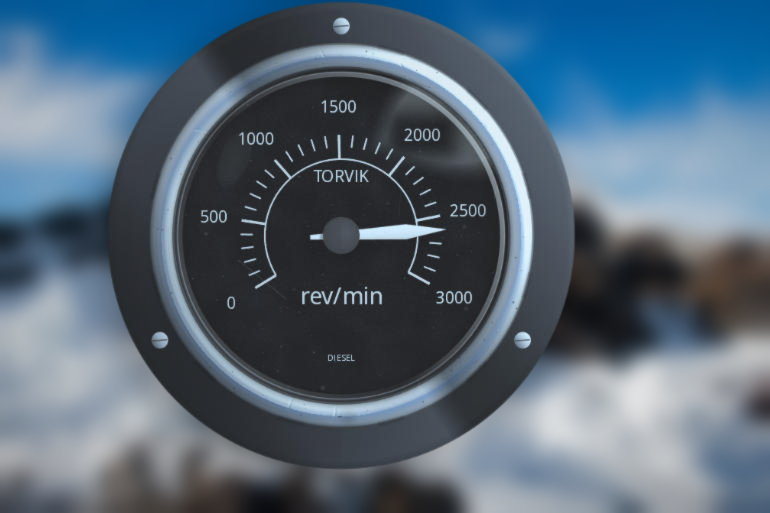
2600 rpm
